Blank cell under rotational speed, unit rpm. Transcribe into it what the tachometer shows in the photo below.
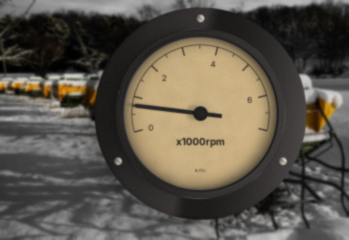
750 rpm
